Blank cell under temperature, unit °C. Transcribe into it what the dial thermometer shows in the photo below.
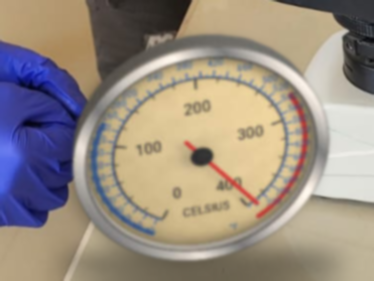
390 °C
